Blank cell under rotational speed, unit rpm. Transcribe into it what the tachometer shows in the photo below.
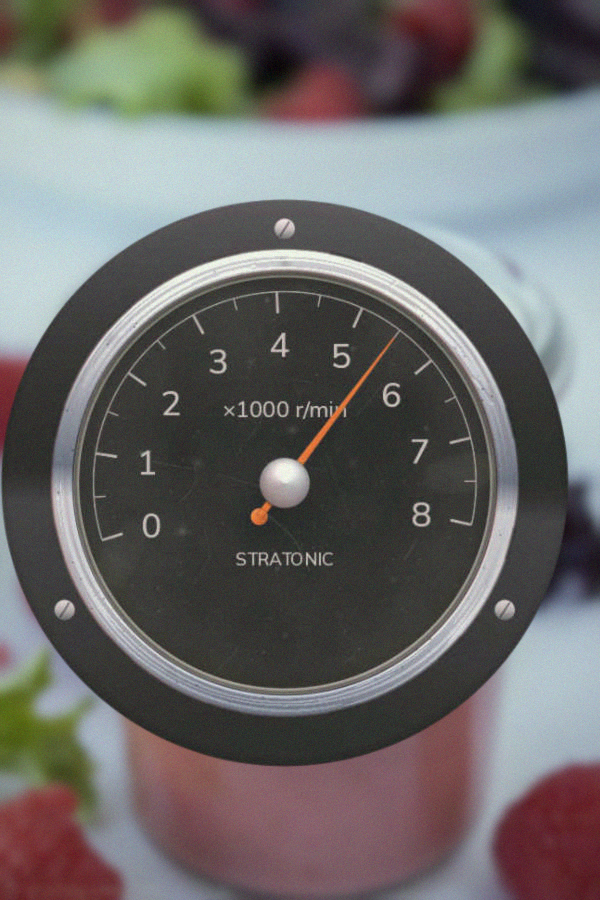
5500 rpm
